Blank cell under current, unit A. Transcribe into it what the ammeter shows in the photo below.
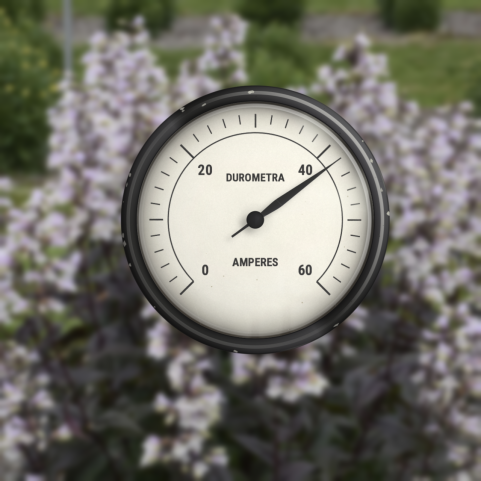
42 A
